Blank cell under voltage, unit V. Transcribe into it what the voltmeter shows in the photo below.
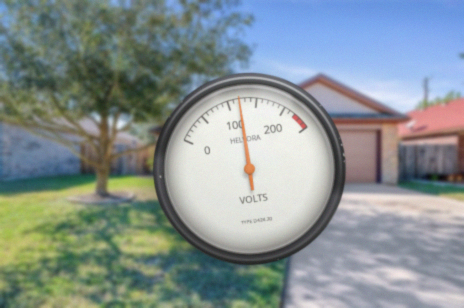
120 V
